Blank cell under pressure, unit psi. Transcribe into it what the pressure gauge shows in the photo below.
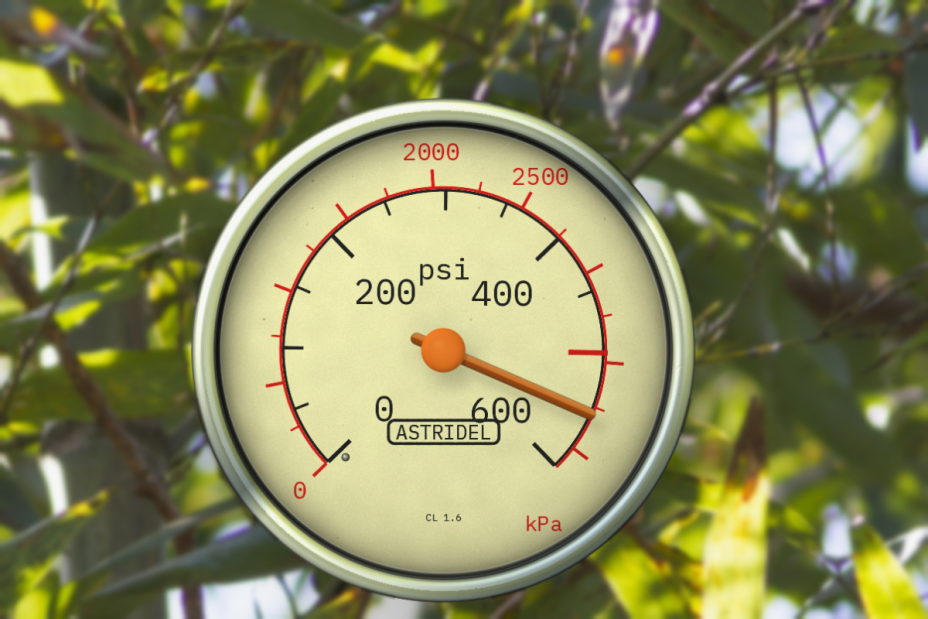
550 psi
